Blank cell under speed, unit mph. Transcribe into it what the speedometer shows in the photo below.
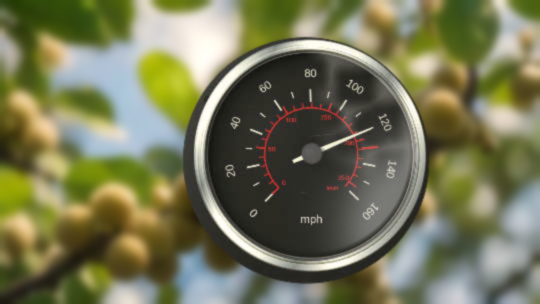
120 mph
